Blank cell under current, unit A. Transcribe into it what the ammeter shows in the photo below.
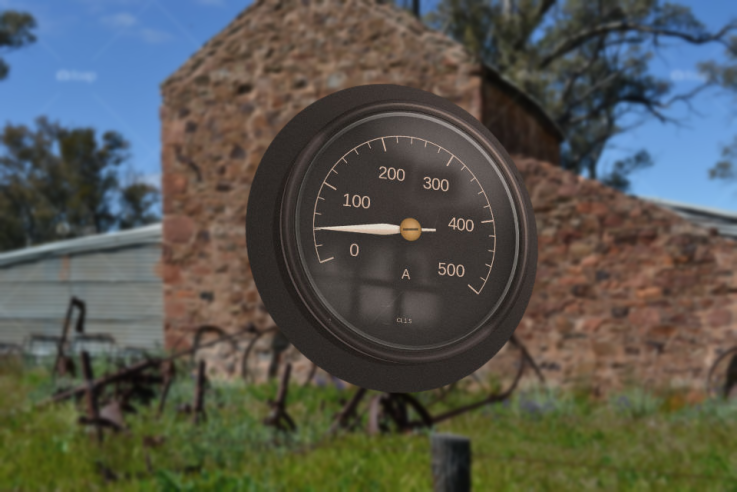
40 A
